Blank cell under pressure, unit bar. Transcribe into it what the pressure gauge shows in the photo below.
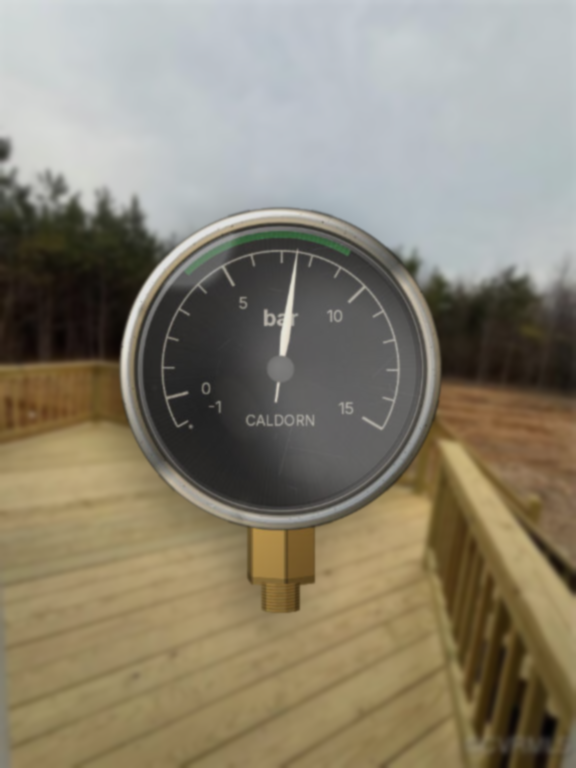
7.5 bar
